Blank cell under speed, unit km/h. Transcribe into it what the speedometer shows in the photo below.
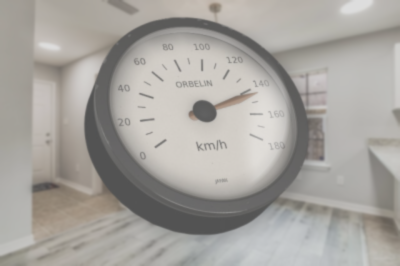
145 km/h
